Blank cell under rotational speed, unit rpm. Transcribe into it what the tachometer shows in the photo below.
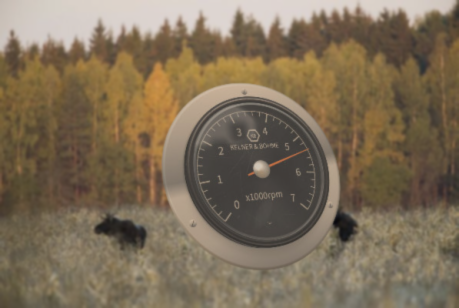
5400 rpm
